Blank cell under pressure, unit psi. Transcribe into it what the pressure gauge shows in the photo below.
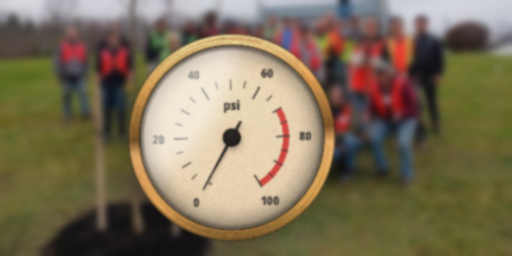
0 psi
